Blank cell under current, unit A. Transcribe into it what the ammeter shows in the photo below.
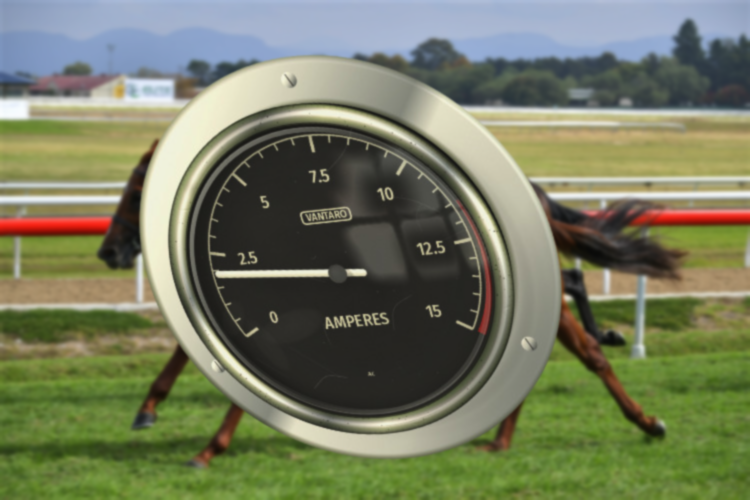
2 A
